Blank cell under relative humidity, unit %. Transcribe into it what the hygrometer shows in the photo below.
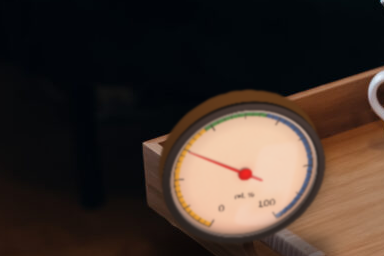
30 %
